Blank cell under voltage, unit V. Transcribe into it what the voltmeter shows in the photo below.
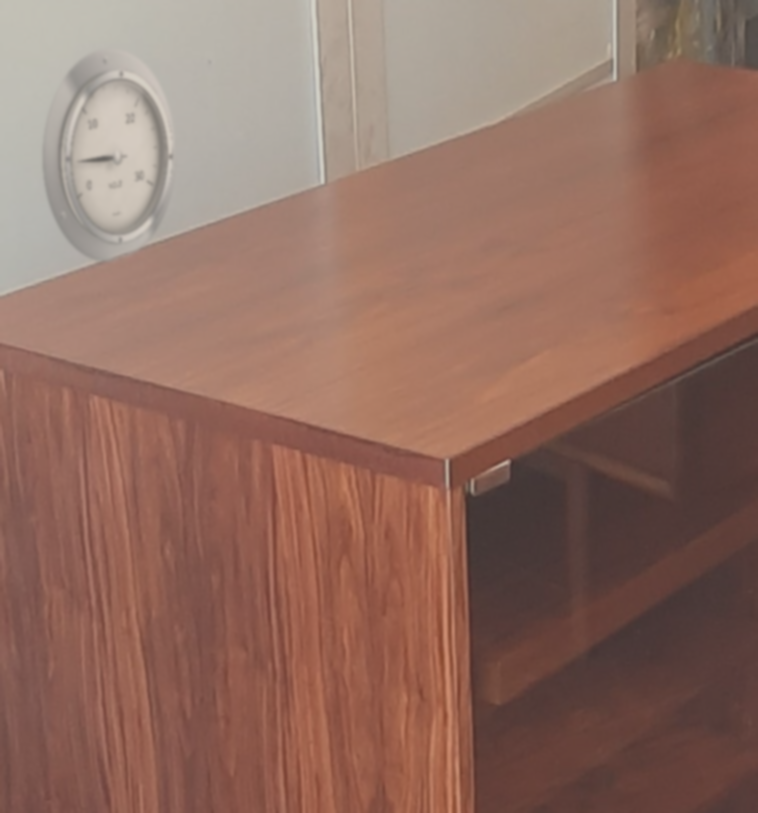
4 V
